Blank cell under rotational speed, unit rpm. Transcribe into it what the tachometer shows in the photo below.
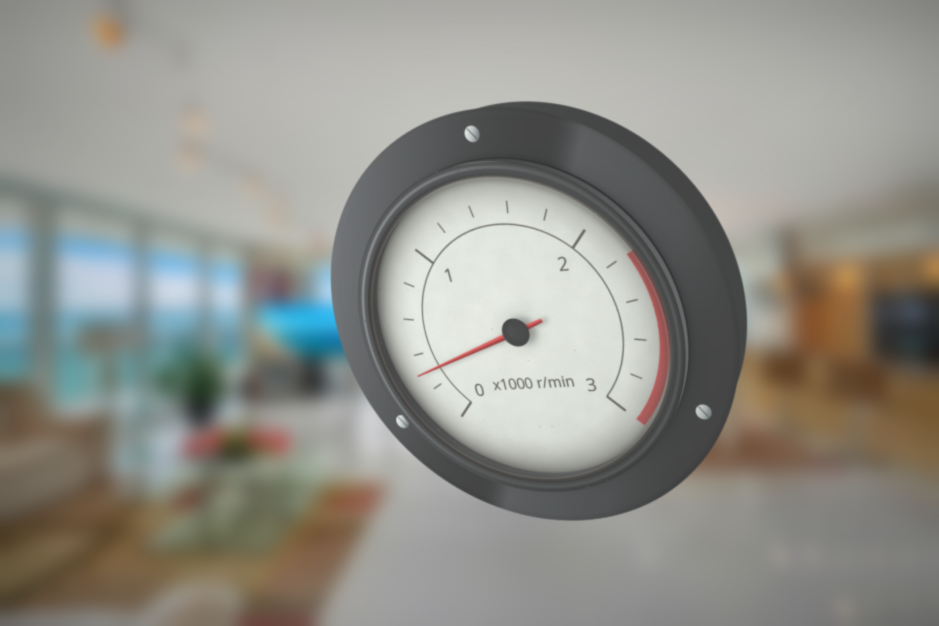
300 rpm
